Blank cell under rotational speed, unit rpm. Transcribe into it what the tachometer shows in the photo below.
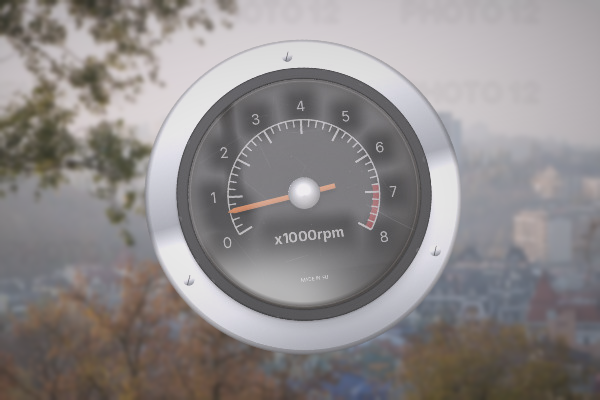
600 rpm
